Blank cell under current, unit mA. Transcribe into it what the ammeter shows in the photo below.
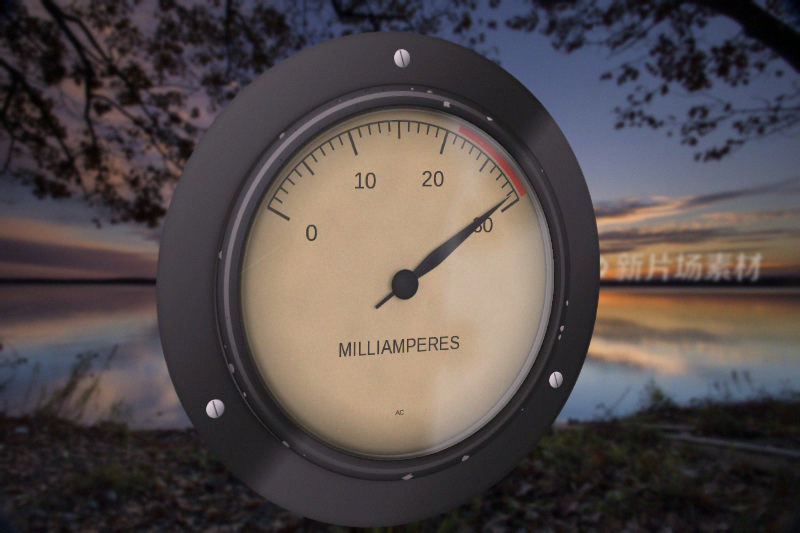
29 mA
